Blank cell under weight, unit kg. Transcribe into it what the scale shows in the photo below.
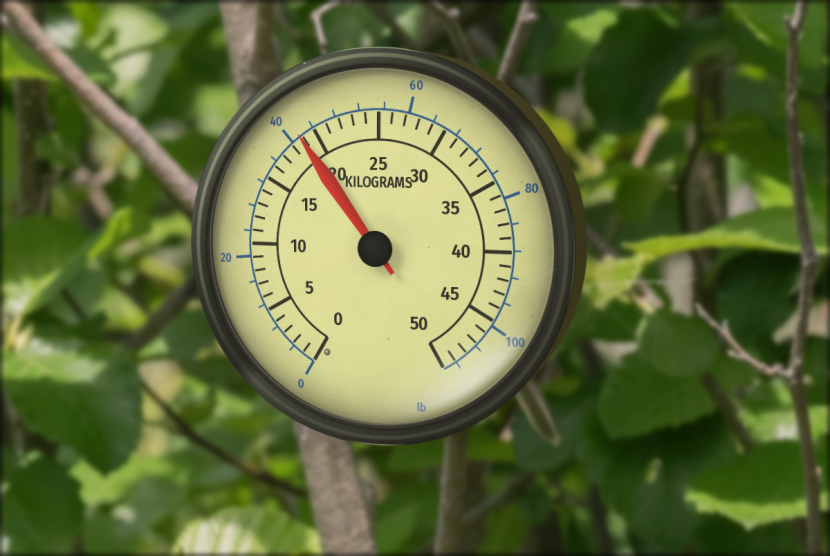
19 kg
